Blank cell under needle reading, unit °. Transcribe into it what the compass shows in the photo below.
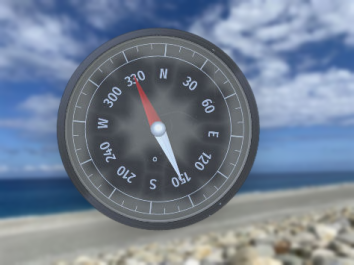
330 °
